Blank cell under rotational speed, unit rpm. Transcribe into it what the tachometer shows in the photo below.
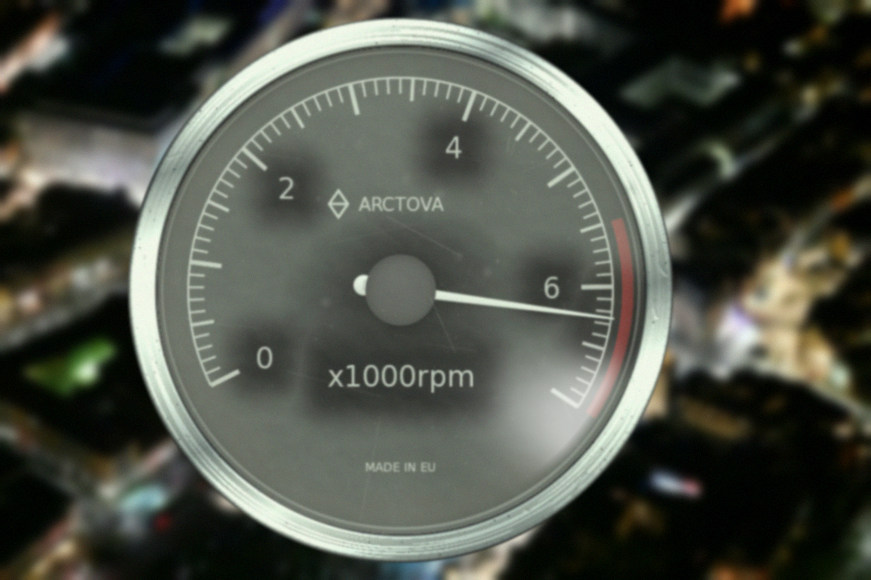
6250 rpm
